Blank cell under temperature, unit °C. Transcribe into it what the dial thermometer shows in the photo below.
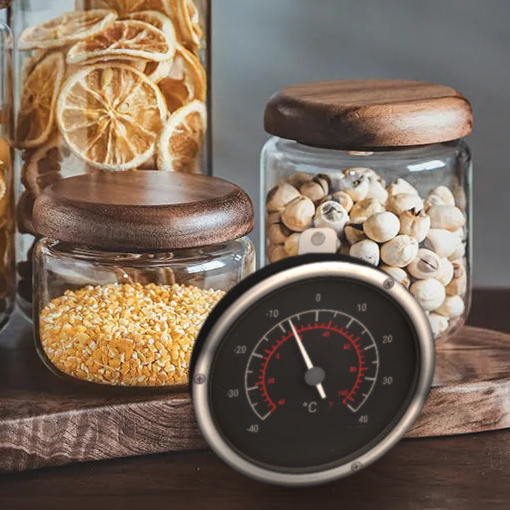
-7.5 °C
